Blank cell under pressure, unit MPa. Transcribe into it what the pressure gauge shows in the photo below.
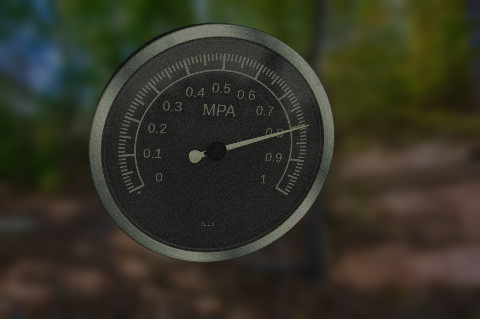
0.8 MPa
